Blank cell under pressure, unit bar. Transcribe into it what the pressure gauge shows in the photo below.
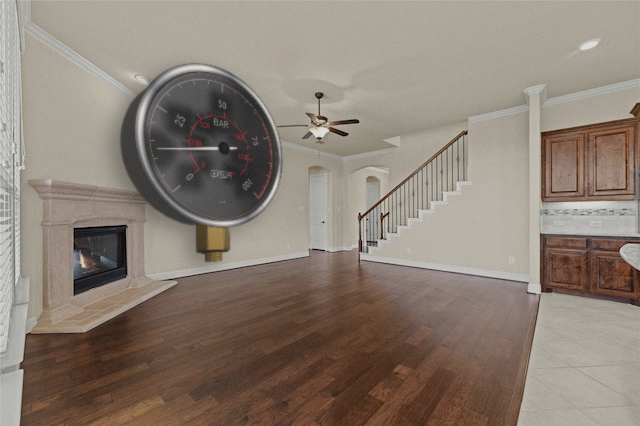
12.5 bar
